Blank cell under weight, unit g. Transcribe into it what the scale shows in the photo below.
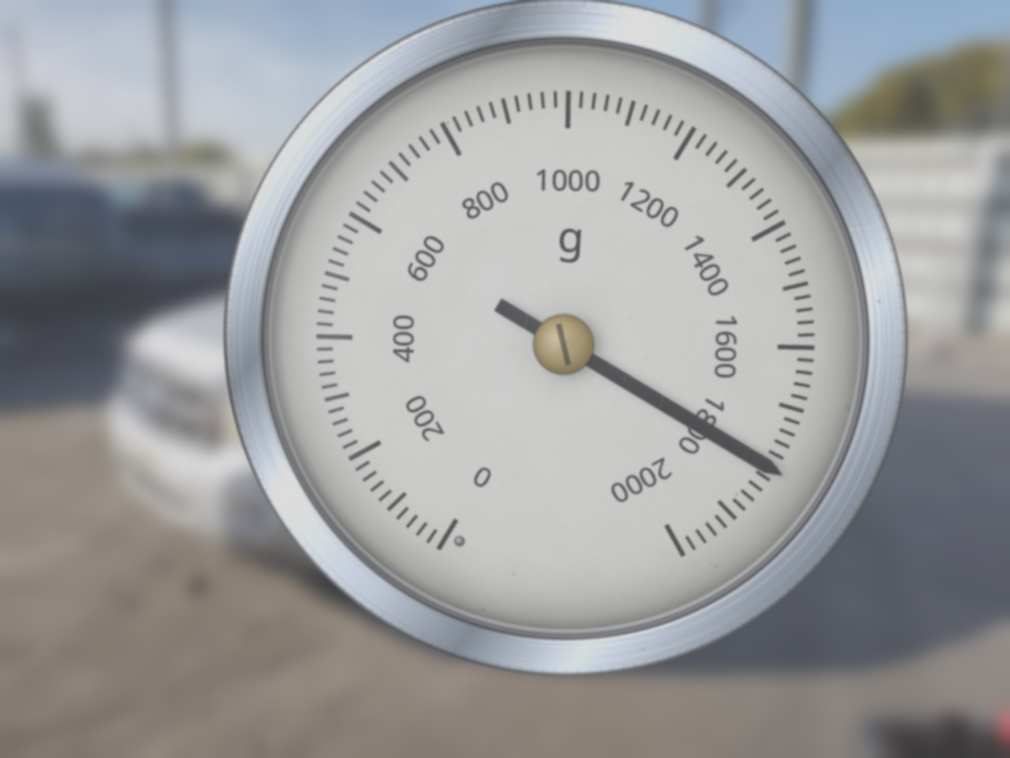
1800 g
